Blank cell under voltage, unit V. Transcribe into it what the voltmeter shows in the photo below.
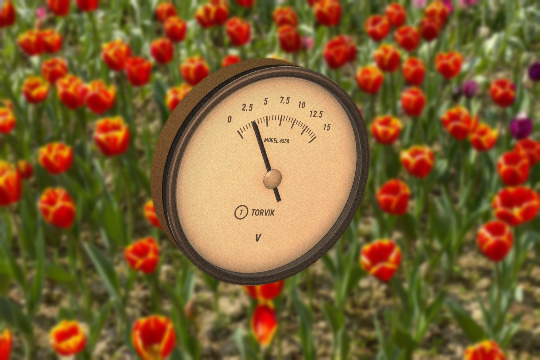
2.5 V
